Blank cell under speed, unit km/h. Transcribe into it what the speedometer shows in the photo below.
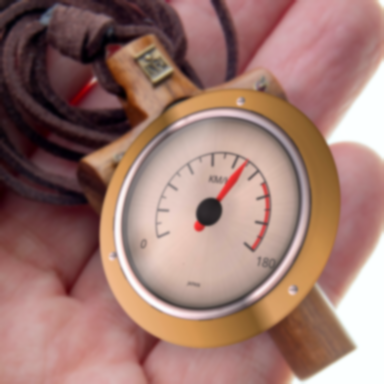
110 km/h
